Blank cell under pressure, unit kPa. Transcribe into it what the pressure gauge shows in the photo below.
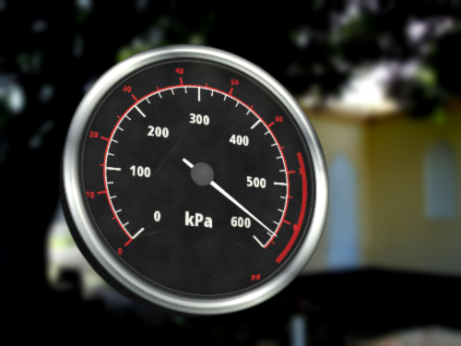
580 kPa
